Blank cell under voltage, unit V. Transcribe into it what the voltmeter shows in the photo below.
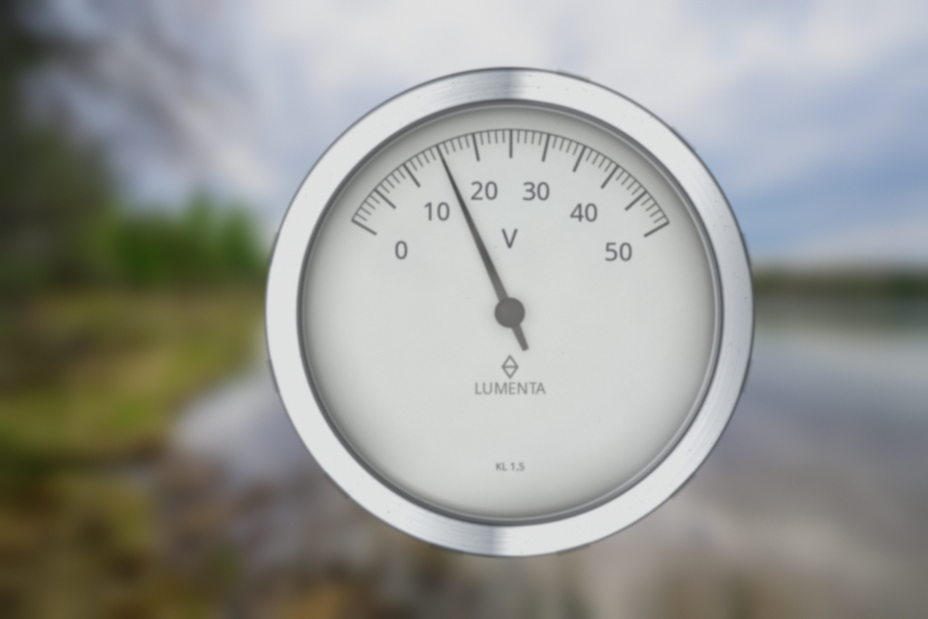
15 V
